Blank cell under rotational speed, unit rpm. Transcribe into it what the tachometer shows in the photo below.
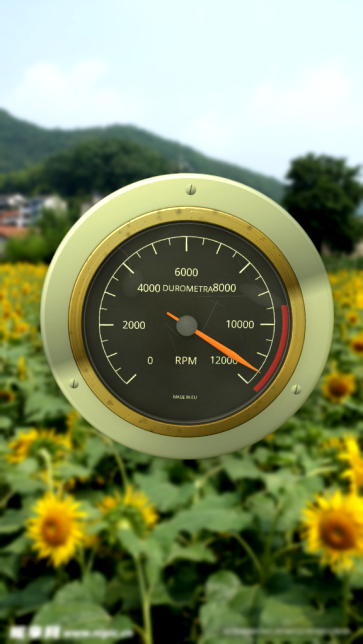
11500 rpm
